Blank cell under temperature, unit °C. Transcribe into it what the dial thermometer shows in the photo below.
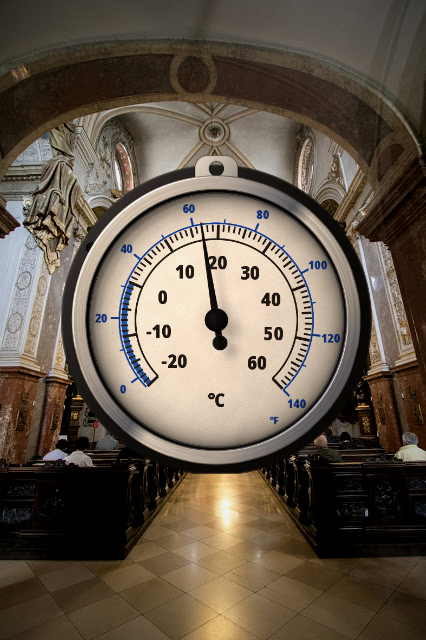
17 °C
